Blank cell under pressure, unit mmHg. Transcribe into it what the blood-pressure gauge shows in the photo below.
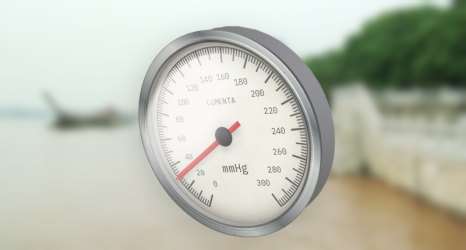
30 mmHg
